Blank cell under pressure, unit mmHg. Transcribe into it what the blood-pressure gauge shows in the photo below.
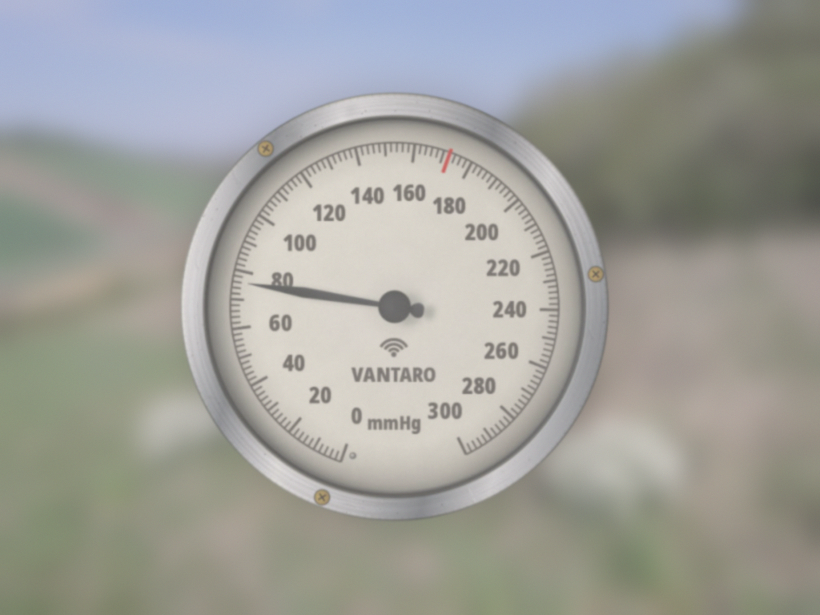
76 mmHg
